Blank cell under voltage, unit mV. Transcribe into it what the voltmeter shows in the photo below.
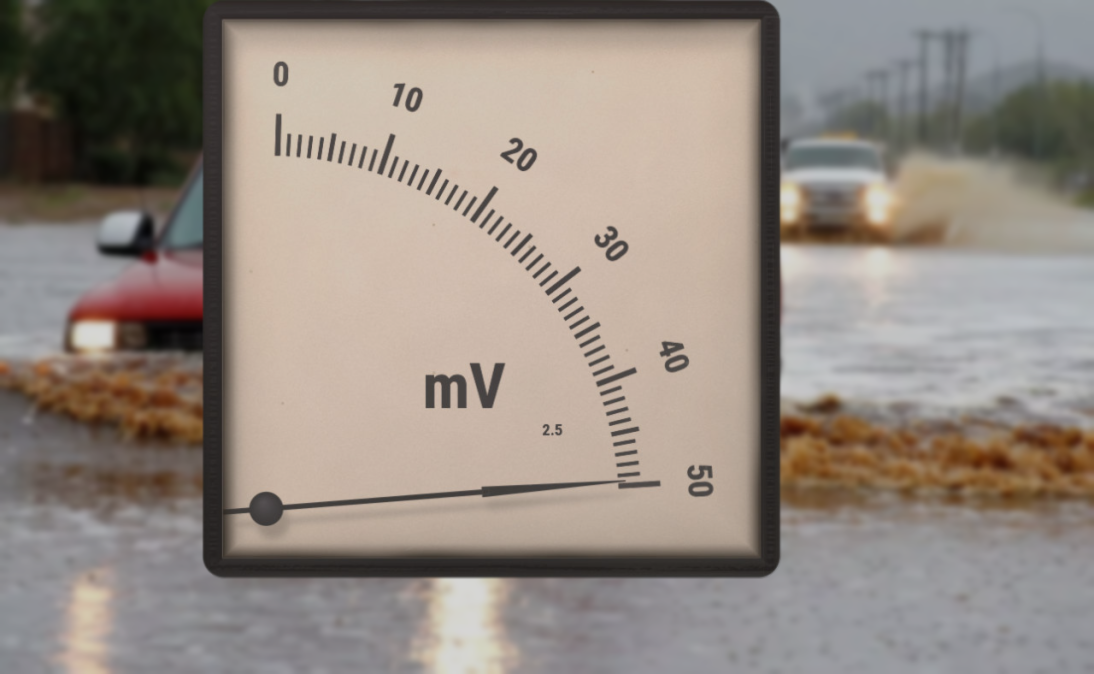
49.5 mV
